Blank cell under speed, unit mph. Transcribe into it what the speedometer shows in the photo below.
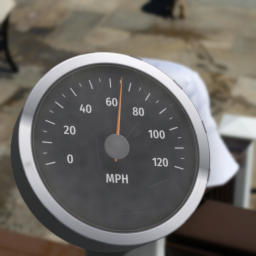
65 mph
